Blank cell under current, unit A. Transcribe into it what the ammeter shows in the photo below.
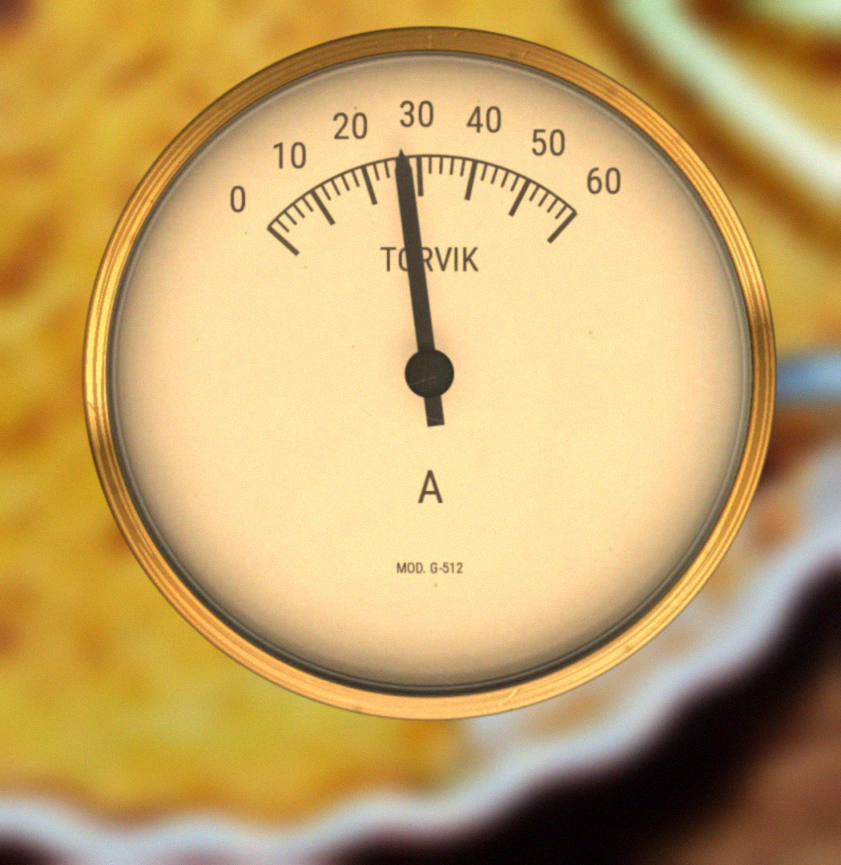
27 A
